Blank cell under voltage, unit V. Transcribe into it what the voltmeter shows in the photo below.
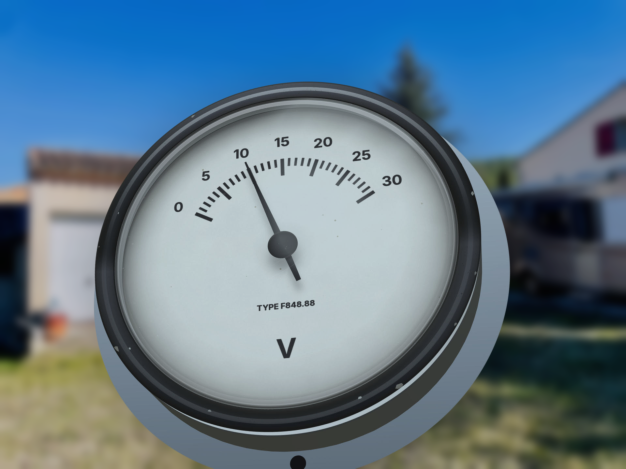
10 V
